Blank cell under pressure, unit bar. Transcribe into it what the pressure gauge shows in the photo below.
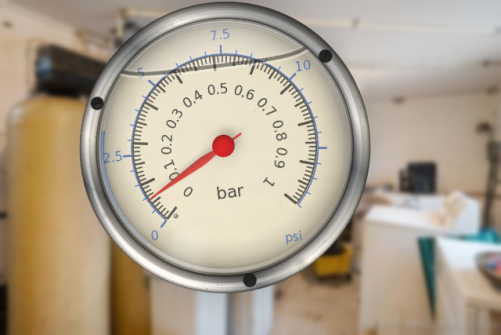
0.06 bar
